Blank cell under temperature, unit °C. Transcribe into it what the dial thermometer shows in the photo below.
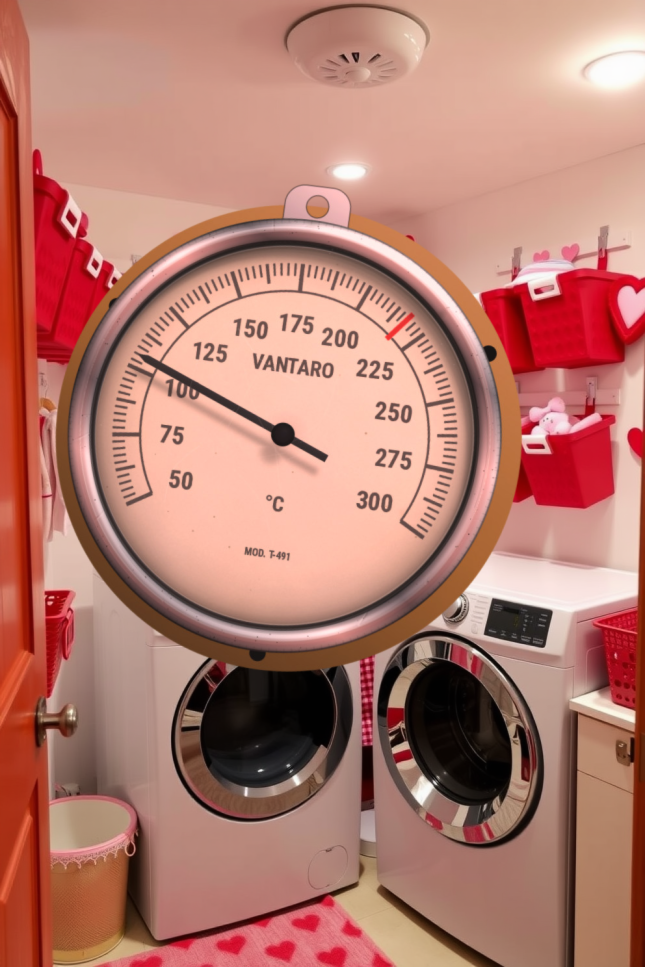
105 °C
